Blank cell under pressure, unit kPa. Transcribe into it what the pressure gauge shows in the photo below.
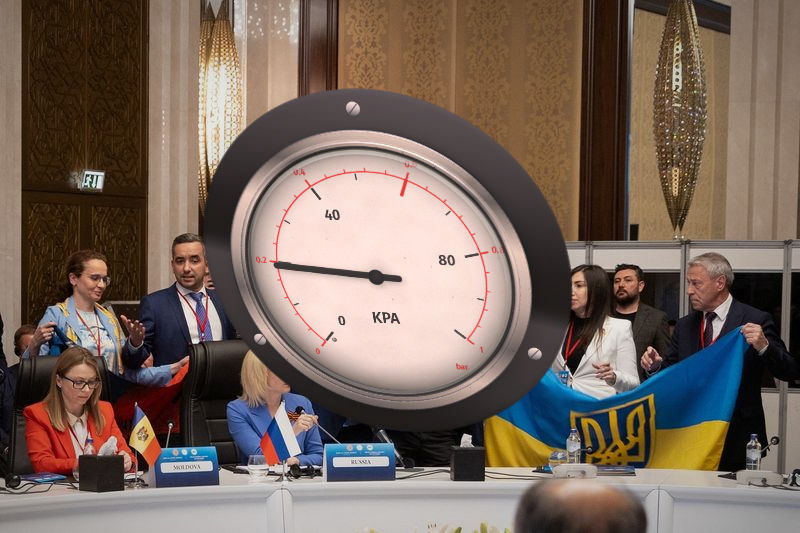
20 kPa
